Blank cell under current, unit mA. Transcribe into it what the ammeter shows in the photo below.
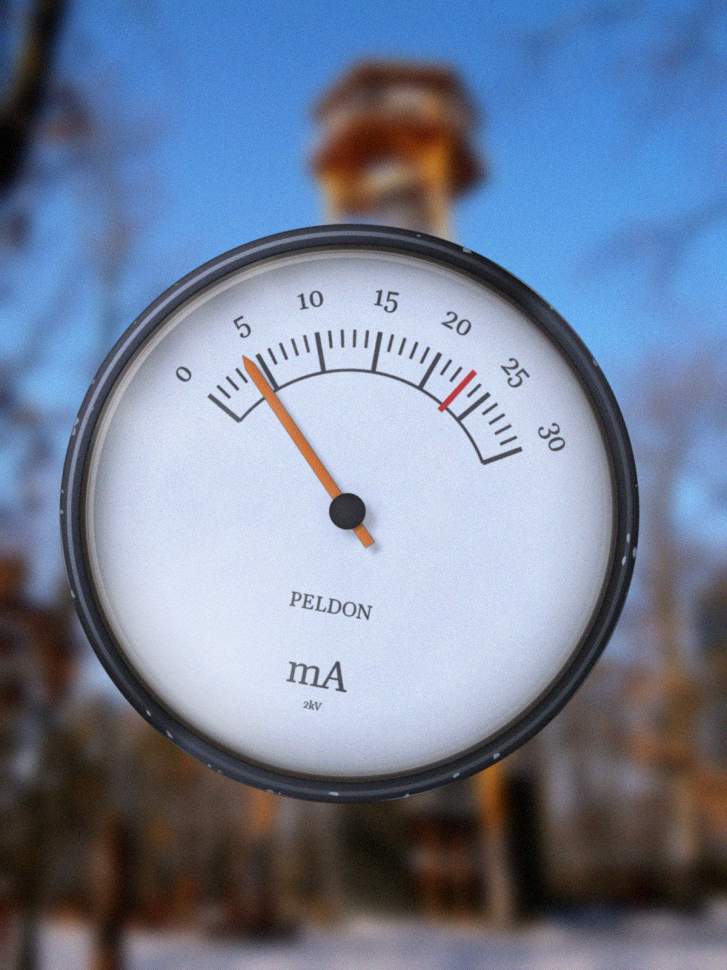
4 mA
